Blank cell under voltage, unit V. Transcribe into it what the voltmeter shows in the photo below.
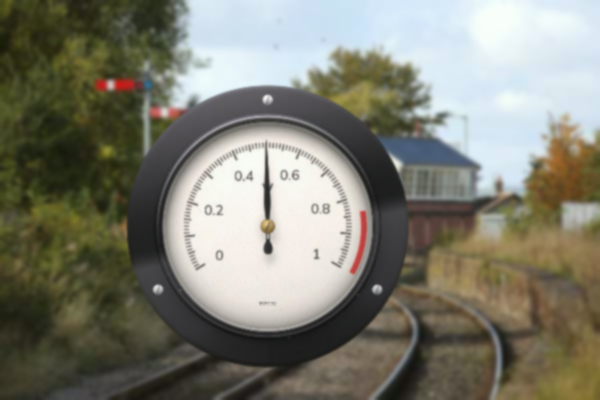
0.5 V
